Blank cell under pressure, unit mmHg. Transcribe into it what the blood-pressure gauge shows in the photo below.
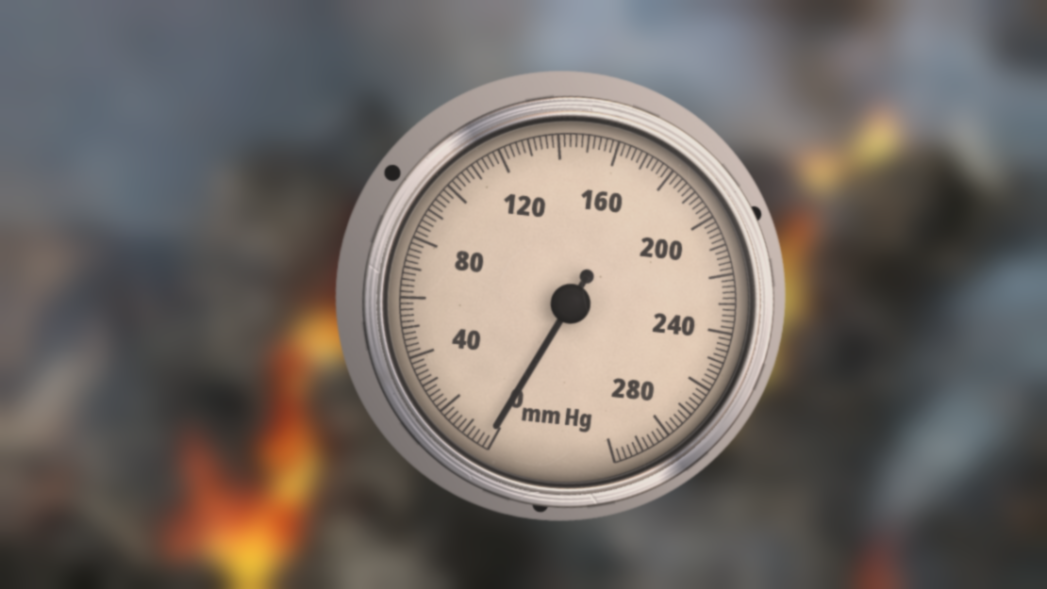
2 mmHg
